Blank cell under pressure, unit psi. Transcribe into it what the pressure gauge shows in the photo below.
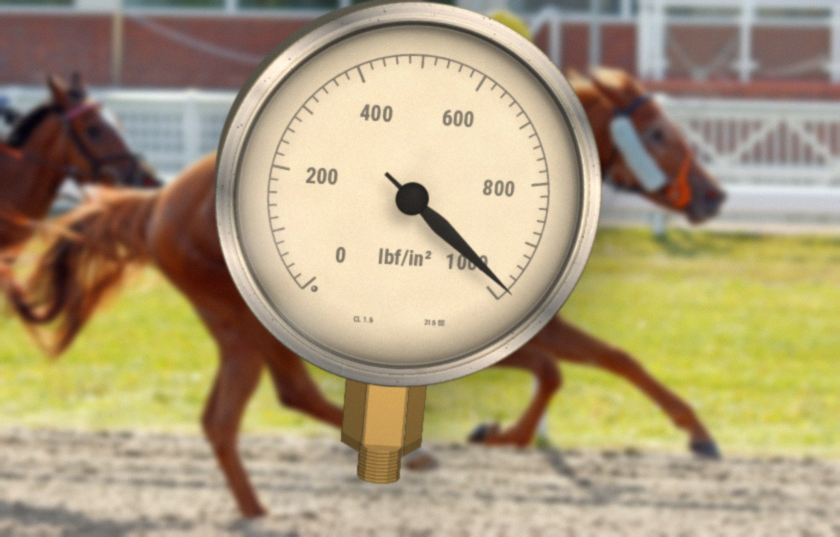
980 psi
